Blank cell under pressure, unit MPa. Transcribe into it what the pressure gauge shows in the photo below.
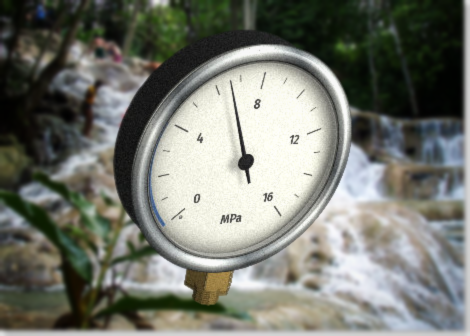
6.5 MPa
